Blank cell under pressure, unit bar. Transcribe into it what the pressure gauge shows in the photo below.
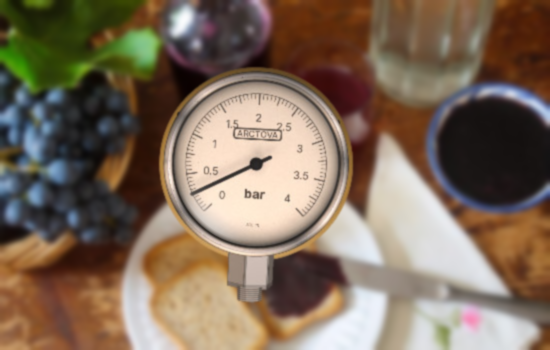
0.25 bar
